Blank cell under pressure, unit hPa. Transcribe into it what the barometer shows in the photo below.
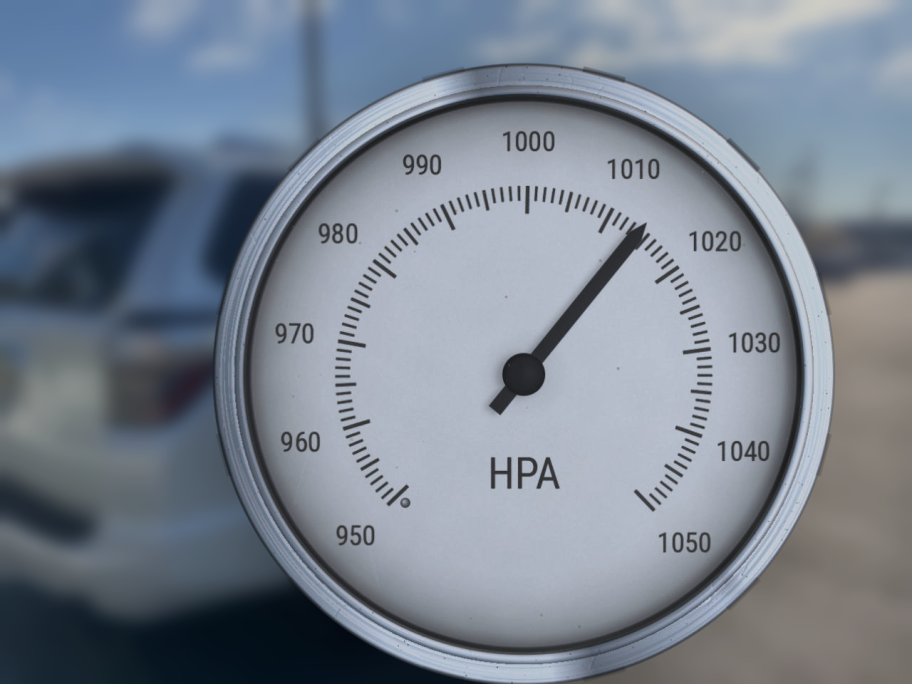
1014 hPa
